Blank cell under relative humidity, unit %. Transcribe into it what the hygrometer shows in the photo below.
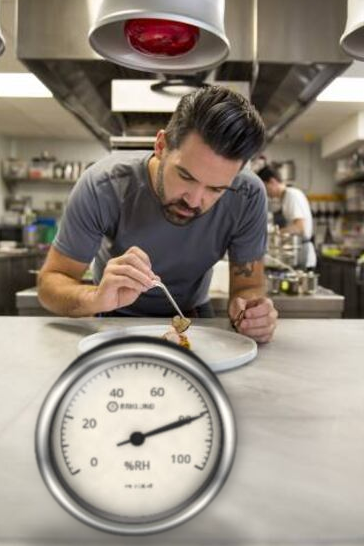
80 %
